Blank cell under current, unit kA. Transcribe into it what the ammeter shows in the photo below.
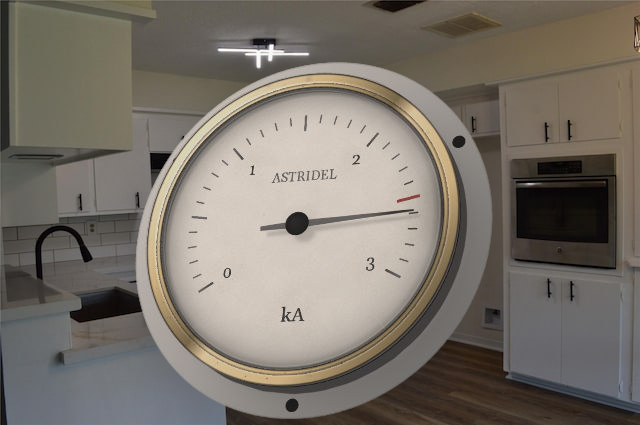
2.6 kA
